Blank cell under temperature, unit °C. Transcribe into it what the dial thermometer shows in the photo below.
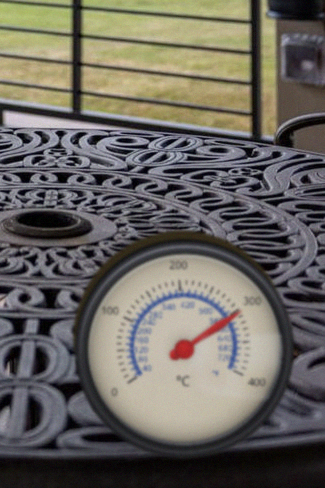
300 °C
